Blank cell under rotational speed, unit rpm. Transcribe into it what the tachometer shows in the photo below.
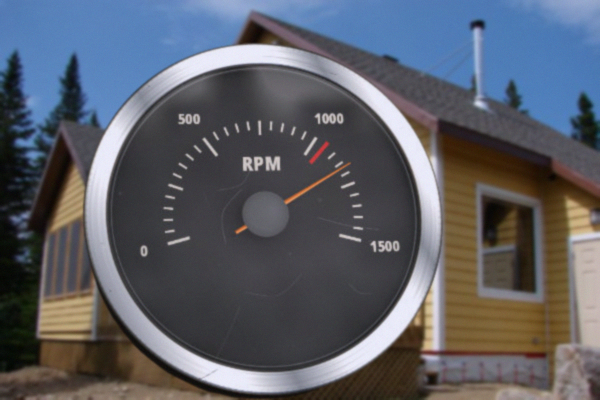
1175 rpm
